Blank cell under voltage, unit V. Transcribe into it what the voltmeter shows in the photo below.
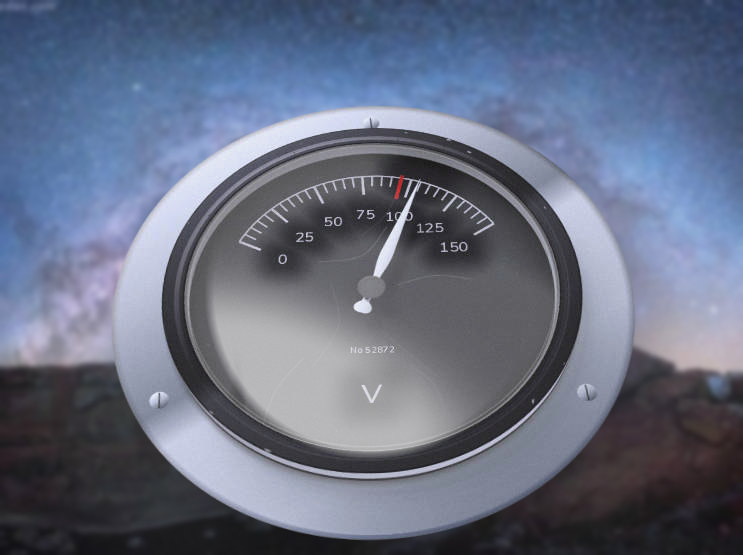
105 V
